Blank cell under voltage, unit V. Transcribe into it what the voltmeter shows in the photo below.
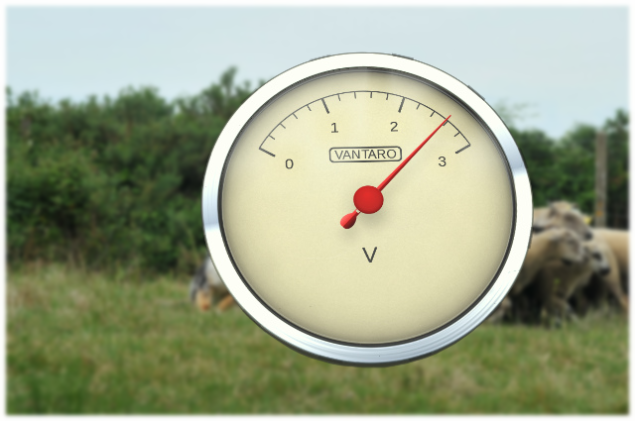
2.6 V
